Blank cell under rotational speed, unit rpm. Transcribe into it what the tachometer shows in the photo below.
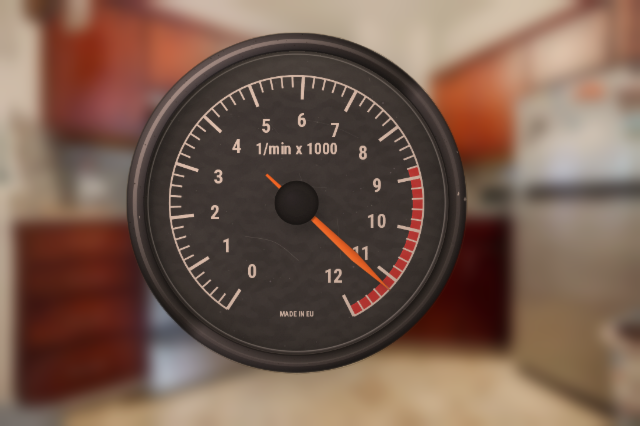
11200 rpm
